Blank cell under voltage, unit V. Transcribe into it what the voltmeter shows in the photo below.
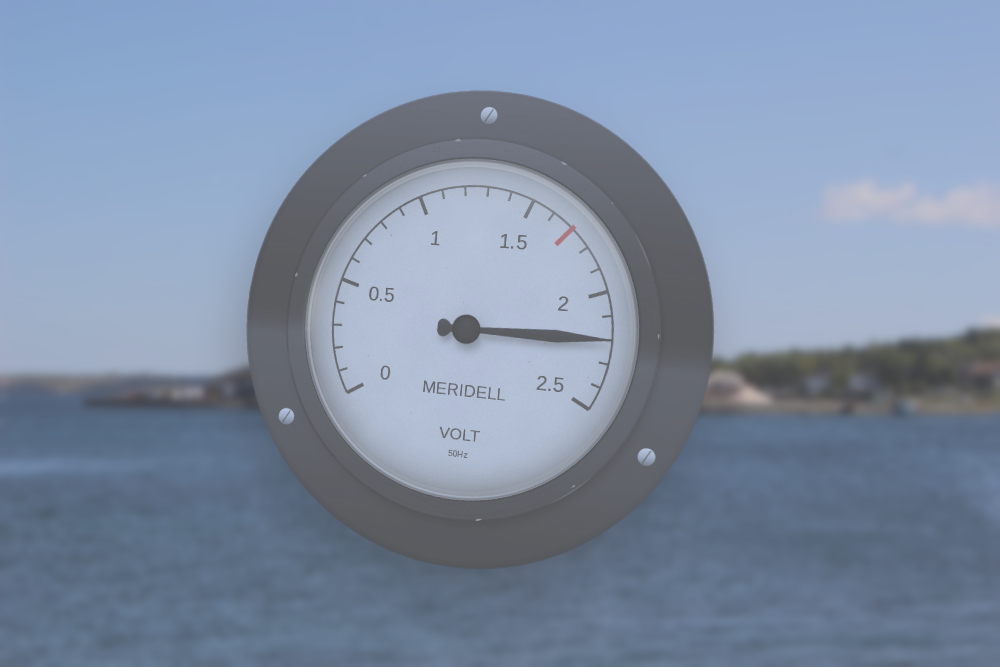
2.2 V
